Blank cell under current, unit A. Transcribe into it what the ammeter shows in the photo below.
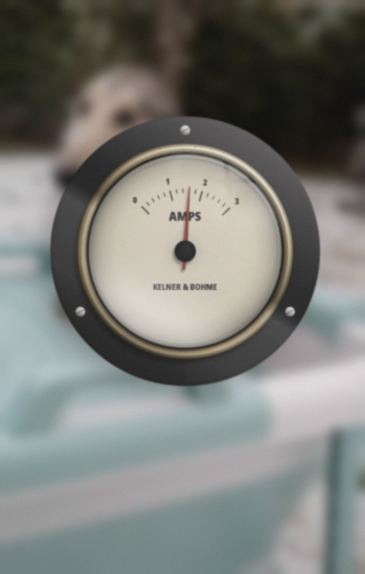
1.6 A
